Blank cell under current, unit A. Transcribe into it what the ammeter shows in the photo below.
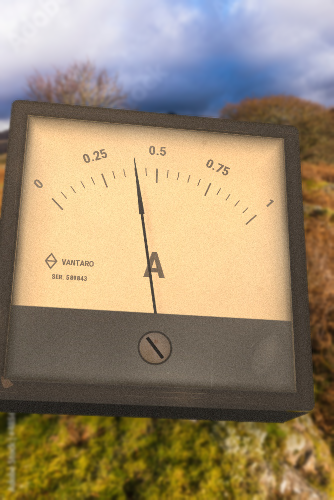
0.4 A
